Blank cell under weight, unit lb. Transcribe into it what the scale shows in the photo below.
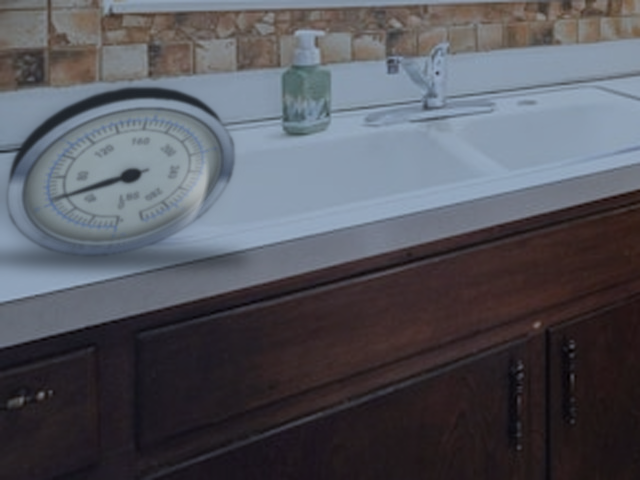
60 lb
